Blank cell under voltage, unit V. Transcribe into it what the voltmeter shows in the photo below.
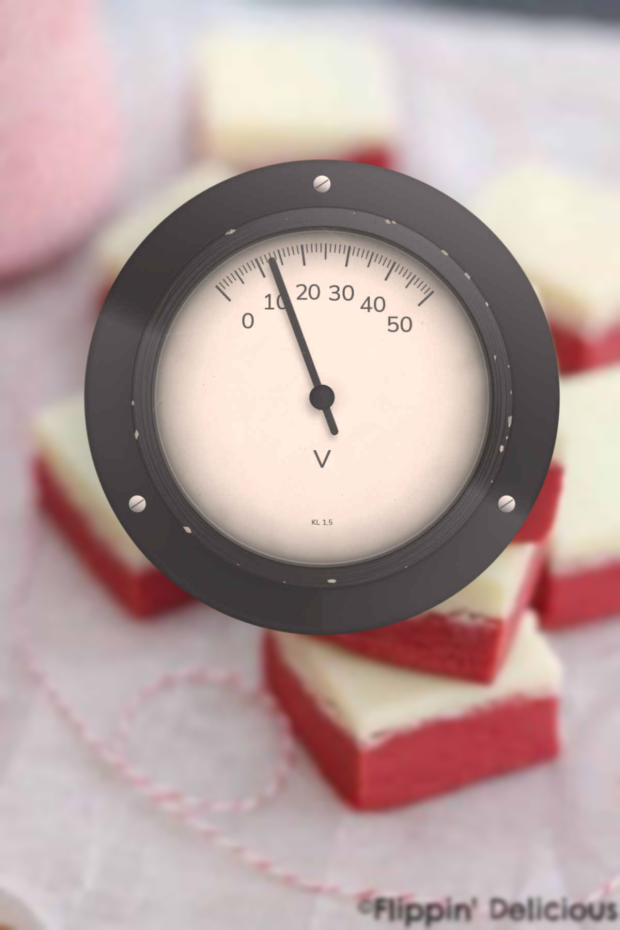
13 V
